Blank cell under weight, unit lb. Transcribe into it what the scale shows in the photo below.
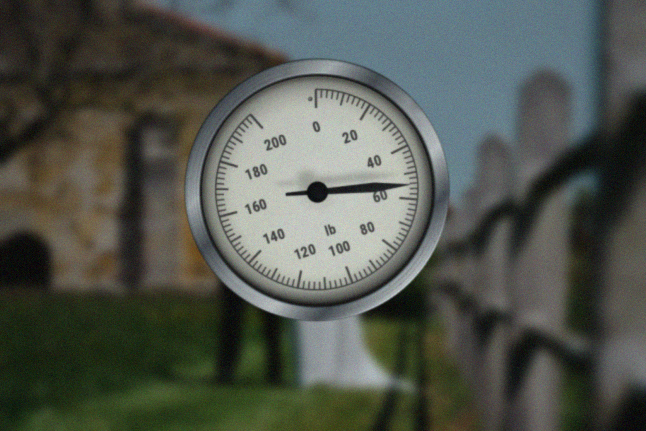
54 lb
